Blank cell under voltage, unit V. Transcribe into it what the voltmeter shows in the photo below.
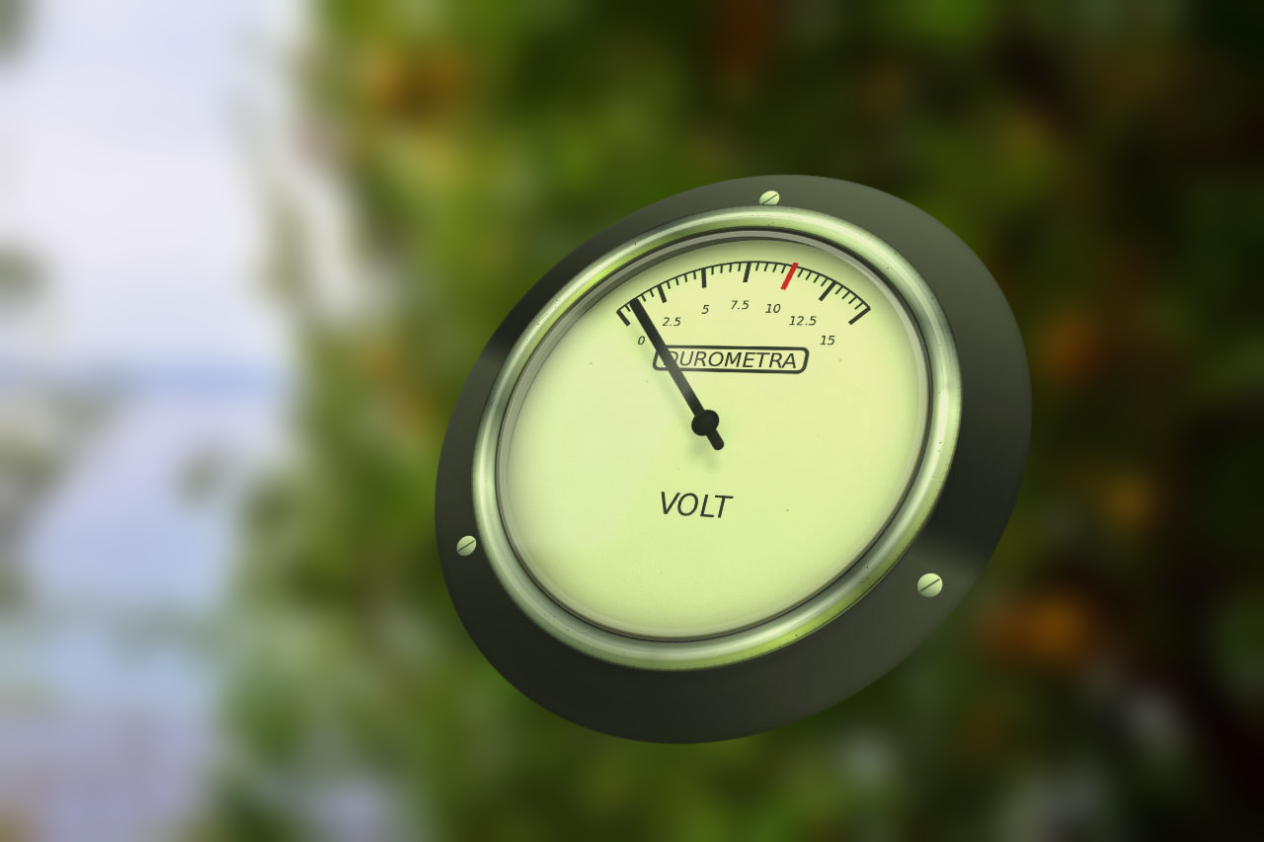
1 V
